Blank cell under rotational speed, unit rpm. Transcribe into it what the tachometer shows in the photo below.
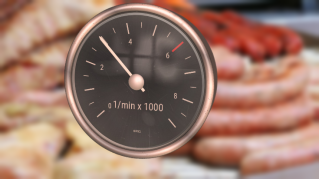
3000 rpm
